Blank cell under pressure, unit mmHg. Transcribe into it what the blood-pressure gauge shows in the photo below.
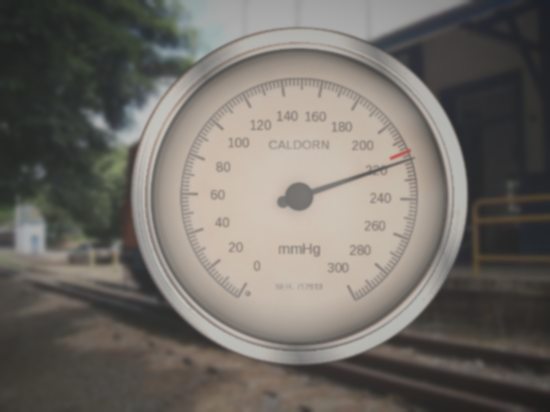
220 mmHg
